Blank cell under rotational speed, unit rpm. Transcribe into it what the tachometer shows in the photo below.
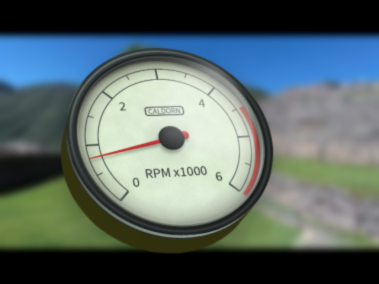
750 rpm
